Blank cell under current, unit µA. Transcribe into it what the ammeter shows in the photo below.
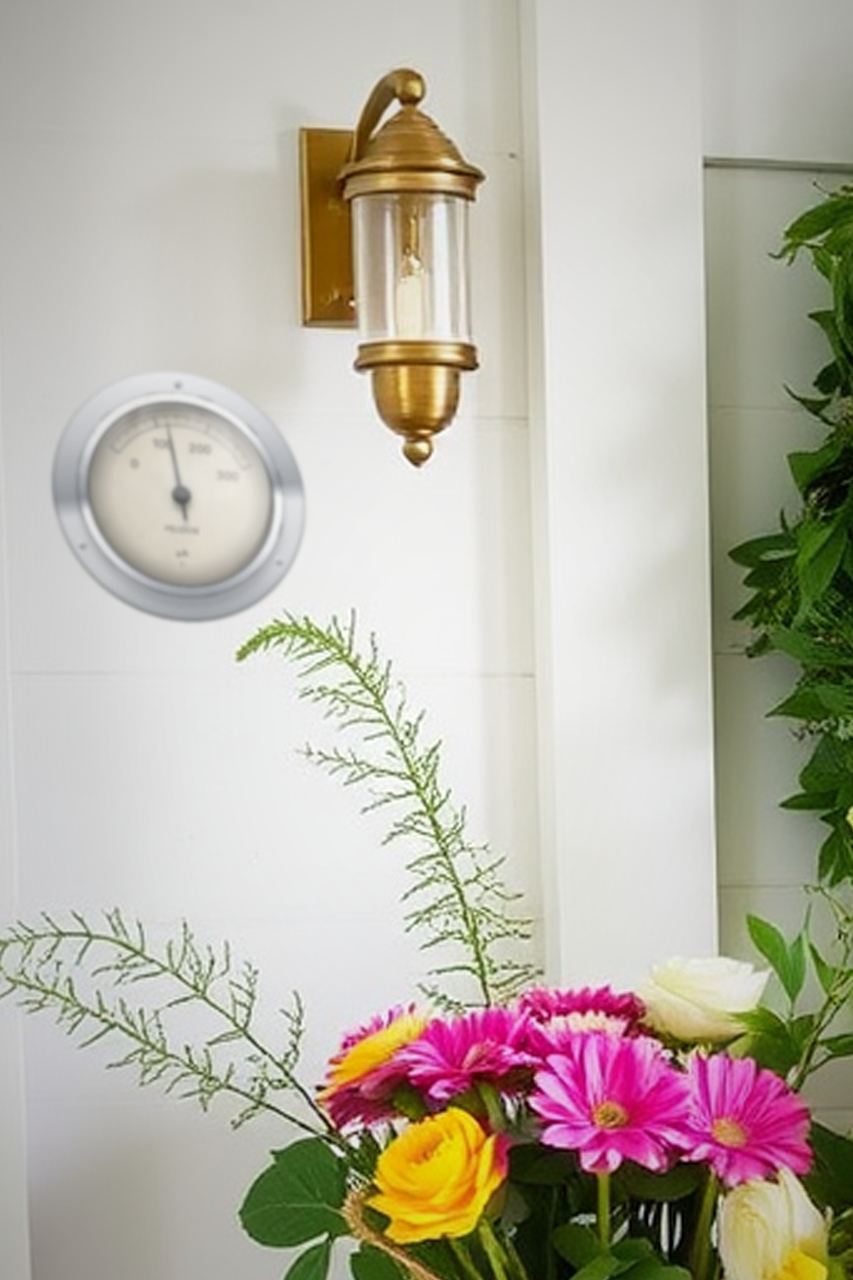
120 µA
